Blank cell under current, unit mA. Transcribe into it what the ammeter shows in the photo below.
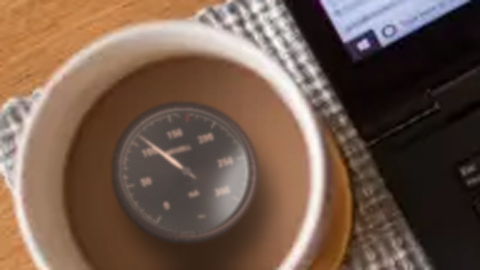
110 mA
